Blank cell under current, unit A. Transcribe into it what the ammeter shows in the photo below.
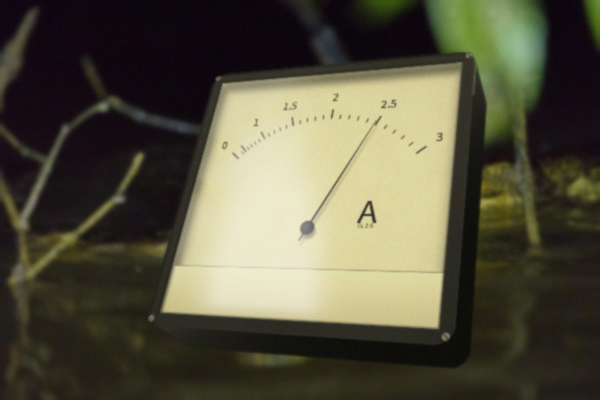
2.5 A
